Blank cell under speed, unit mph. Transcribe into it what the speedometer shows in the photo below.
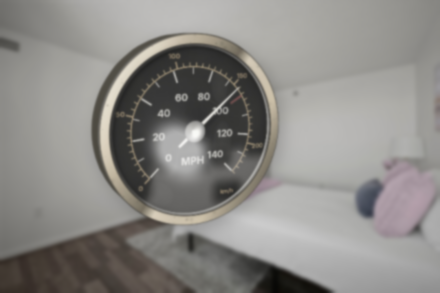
95 mph
